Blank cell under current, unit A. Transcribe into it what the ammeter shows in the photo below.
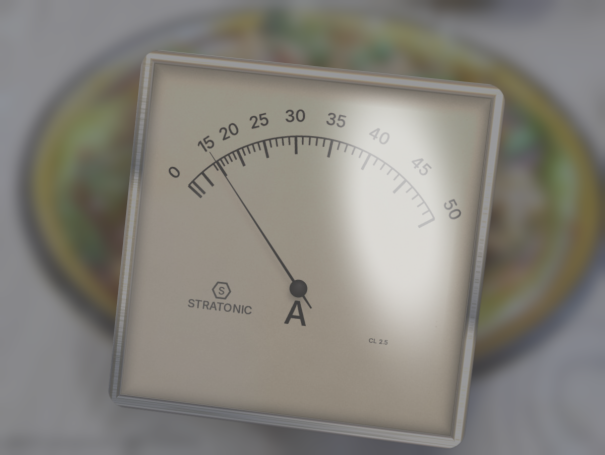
15 A
